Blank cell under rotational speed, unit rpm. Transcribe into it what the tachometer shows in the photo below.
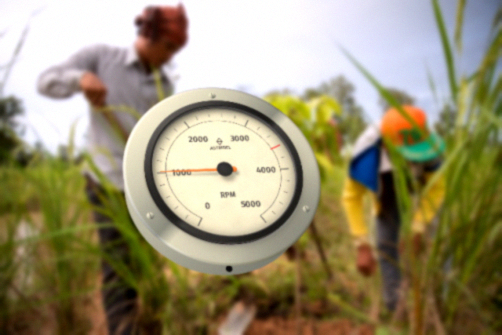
1000 rpm
